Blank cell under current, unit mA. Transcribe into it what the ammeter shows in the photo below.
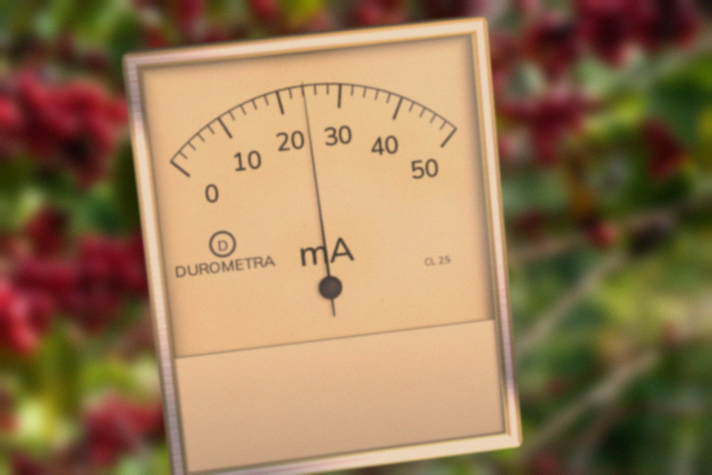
24 mA
